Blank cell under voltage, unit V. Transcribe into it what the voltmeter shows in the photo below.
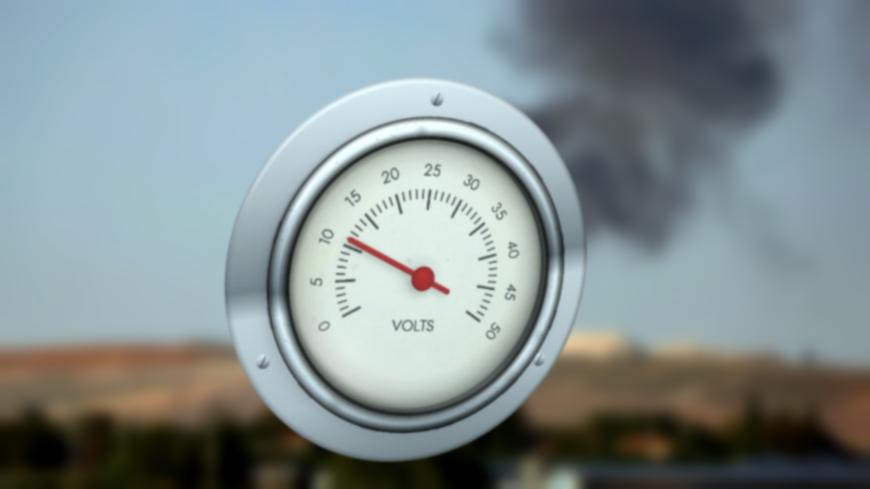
11 V
